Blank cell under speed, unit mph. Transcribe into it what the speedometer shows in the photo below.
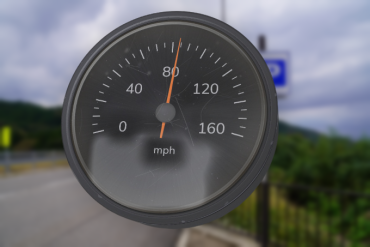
85 mph
